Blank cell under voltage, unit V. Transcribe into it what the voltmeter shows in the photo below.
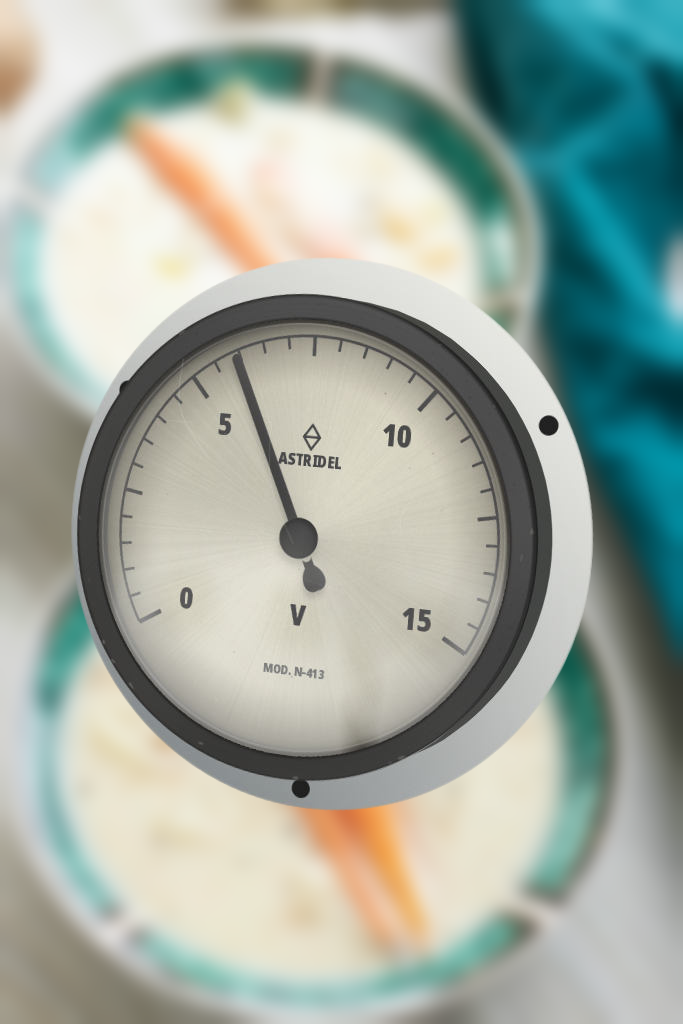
6 V
